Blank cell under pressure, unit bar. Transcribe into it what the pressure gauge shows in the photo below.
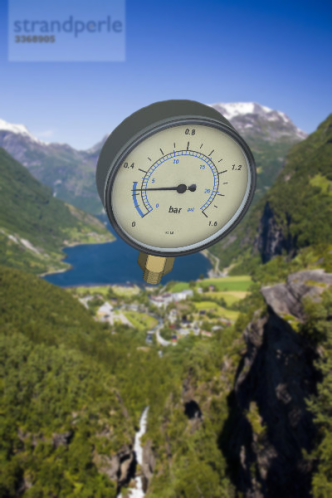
0.25 bar
